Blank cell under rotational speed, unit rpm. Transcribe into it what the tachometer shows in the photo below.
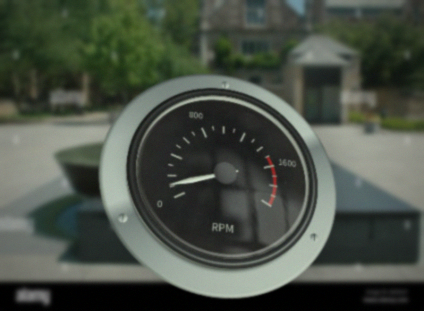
100 rpm
